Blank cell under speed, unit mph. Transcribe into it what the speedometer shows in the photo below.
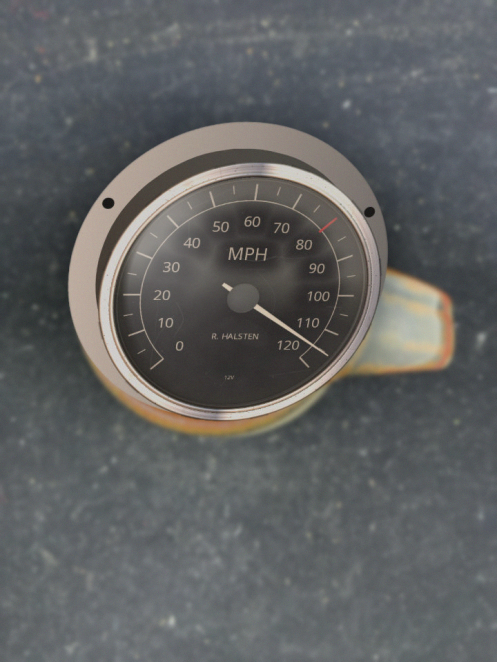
115 mph
